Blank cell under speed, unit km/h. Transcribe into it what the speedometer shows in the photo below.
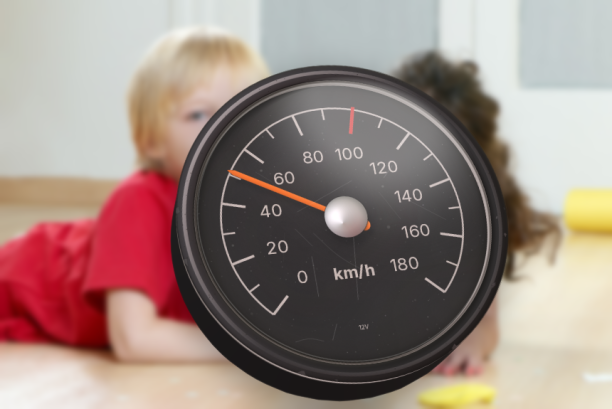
50 km/h
